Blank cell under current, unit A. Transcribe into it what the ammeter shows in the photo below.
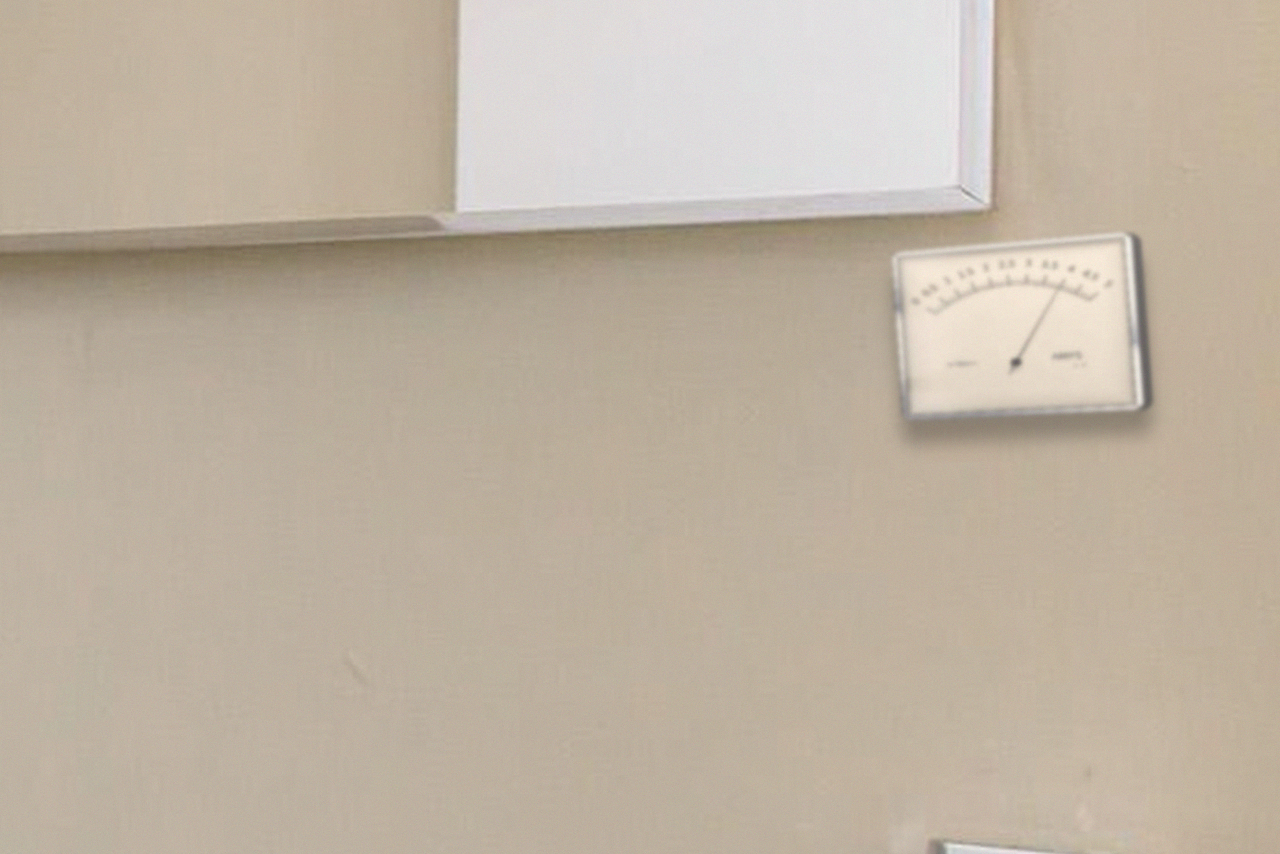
4 A
